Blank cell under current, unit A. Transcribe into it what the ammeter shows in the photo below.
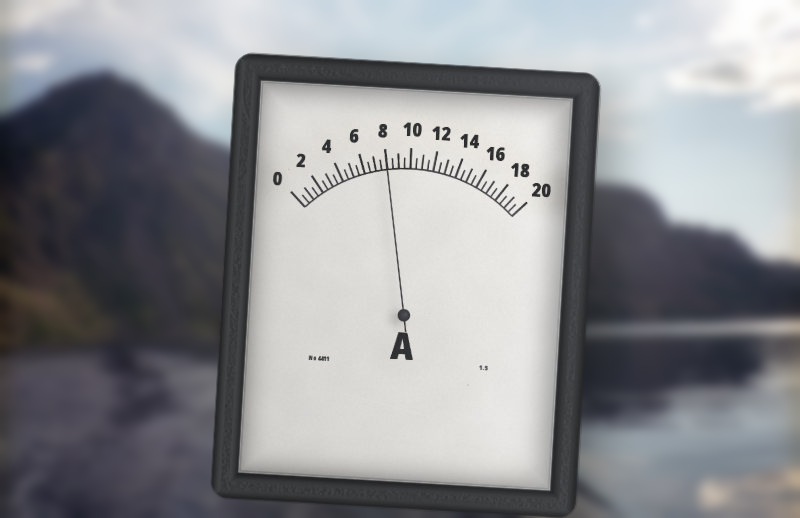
8 A
